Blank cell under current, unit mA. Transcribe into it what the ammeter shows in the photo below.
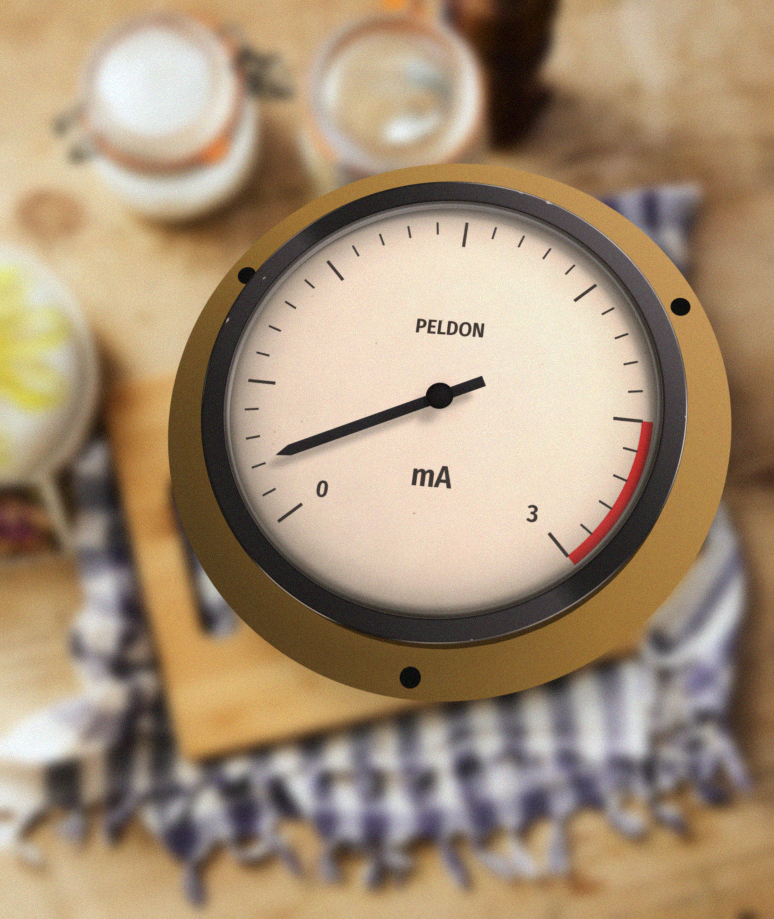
0.2 mA
